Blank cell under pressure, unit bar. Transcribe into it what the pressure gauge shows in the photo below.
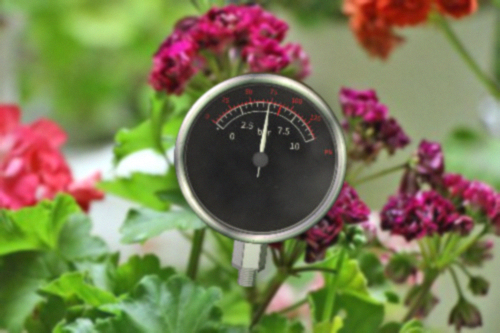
5 bar
